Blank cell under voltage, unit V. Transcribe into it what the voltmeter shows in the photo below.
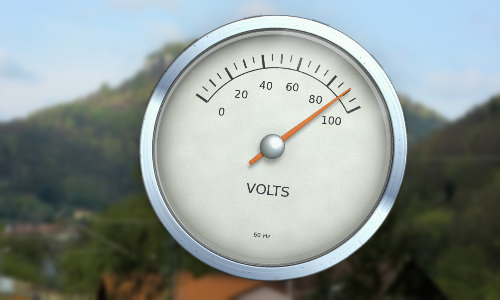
90 V
